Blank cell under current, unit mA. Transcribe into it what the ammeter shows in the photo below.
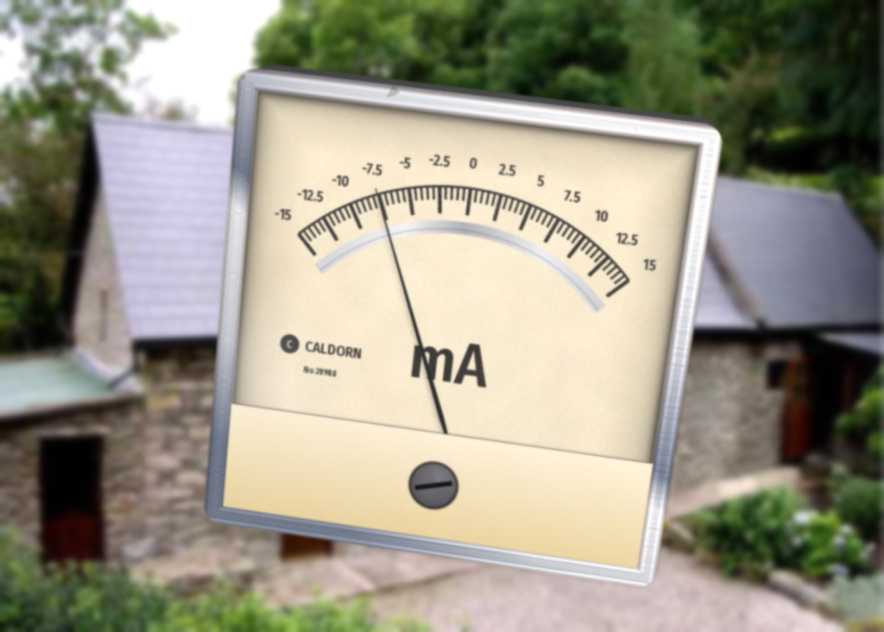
-7.5 mA
